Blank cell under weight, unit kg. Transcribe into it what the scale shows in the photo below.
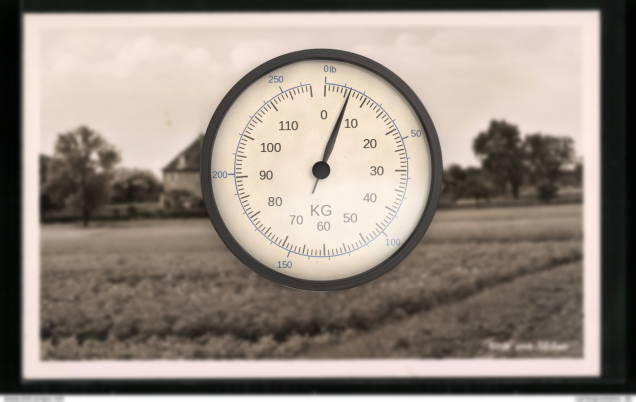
6 kg
